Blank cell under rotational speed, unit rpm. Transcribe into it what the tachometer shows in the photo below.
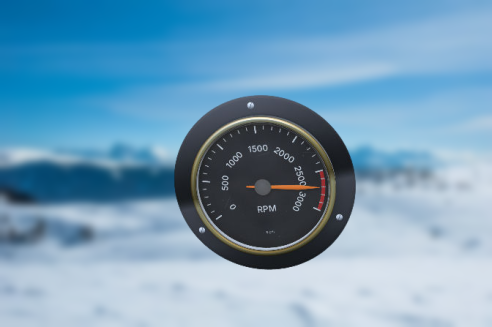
2700 rpm
